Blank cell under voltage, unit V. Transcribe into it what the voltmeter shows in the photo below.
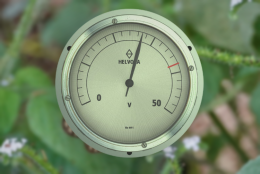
27 V
